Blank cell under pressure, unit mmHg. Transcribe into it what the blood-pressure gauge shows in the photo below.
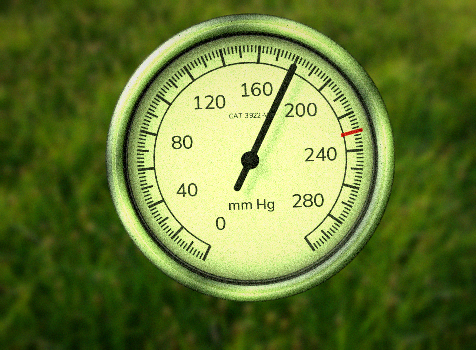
180 mmHg
